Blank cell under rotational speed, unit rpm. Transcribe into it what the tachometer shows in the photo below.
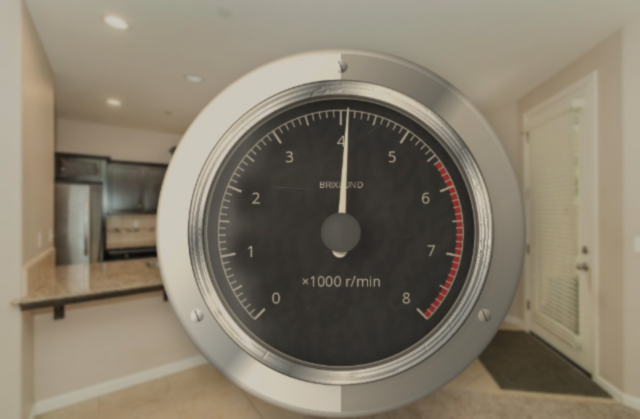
4100 rpm
